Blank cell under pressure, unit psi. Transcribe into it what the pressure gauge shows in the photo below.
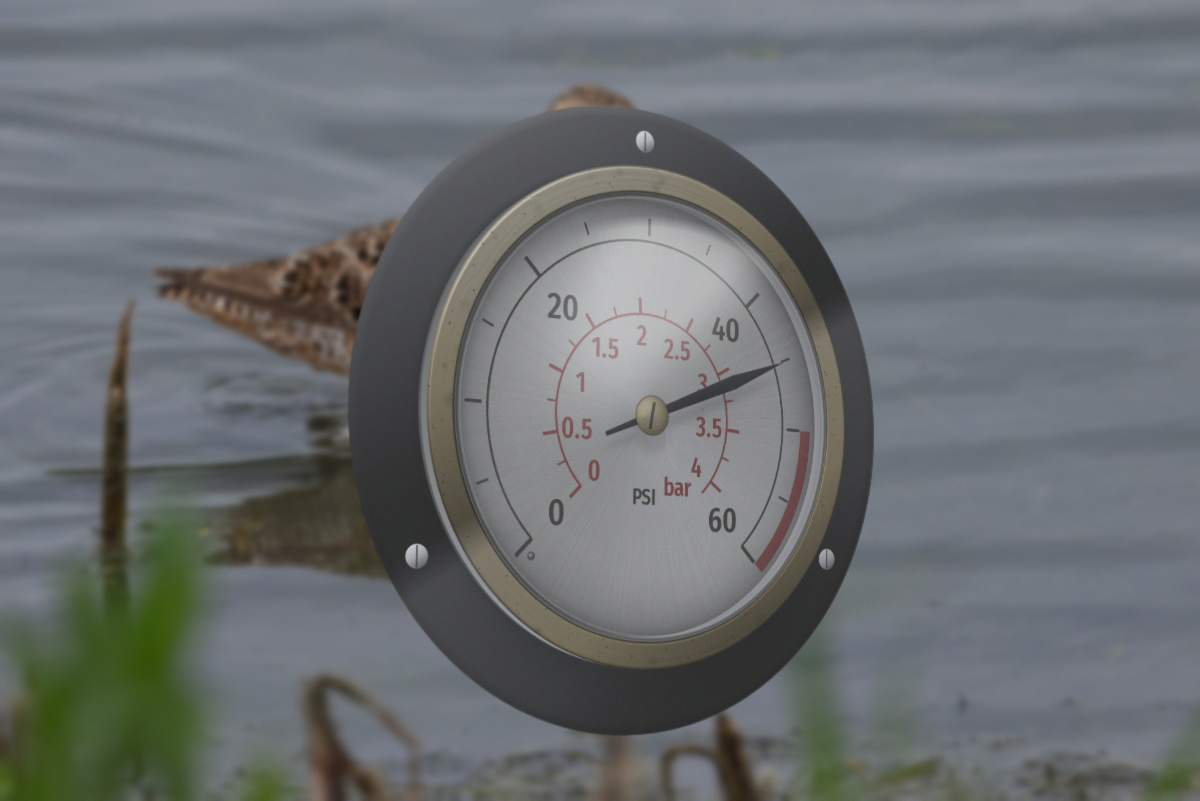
45 psi
